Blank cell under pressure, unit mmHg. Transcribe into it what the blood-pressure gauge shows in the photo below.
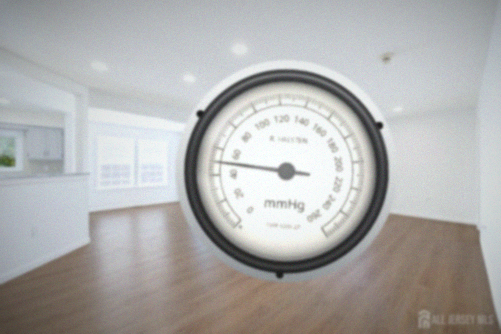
50 mmHg
